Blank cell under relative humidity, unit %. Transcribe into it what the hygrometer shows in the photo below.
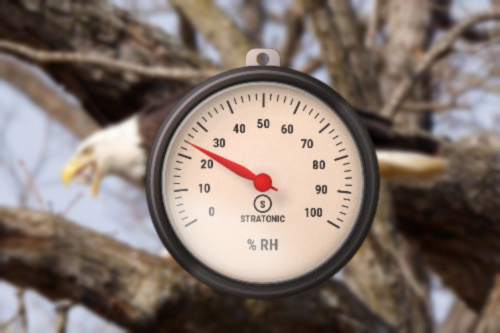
24 %
